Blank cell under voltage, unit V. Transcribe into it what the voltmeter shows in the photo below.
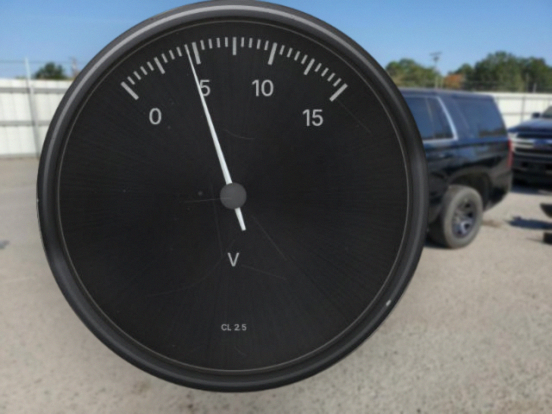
4.5 V
